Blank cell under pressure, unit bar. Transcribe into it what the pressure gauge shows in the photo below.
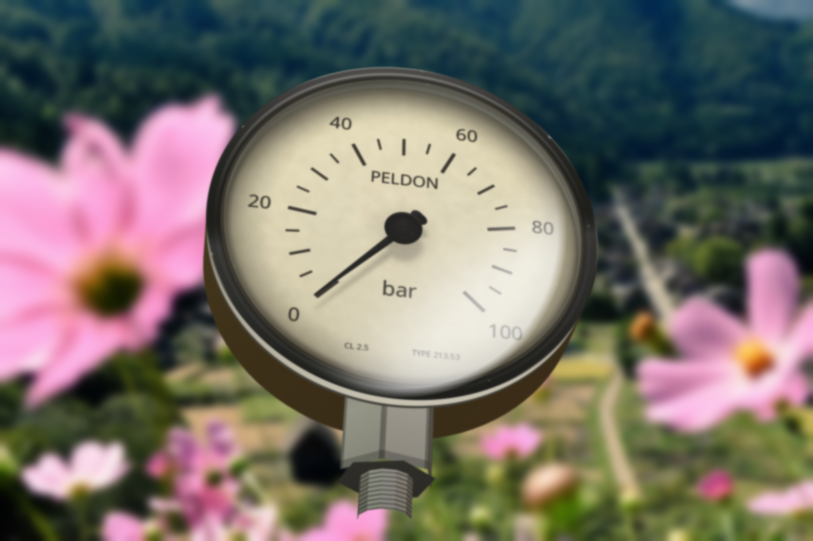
0 bar
